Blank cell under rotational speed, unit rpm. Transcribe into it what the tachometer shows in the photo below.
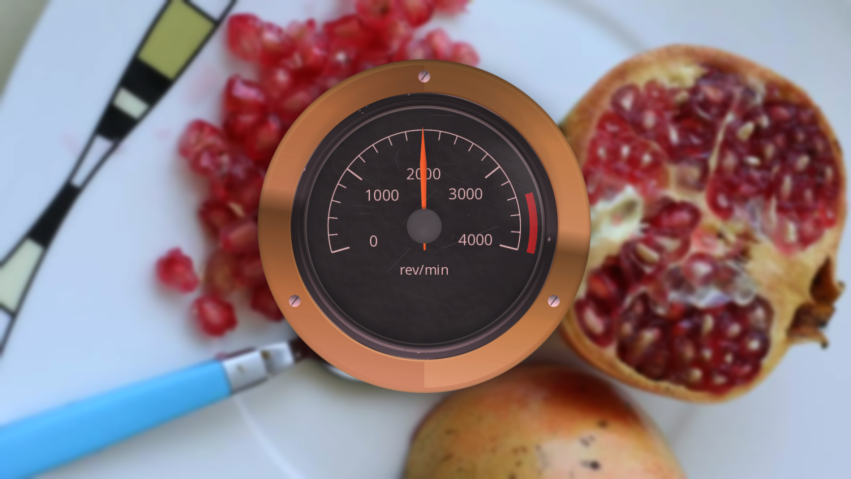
2000 rpm
